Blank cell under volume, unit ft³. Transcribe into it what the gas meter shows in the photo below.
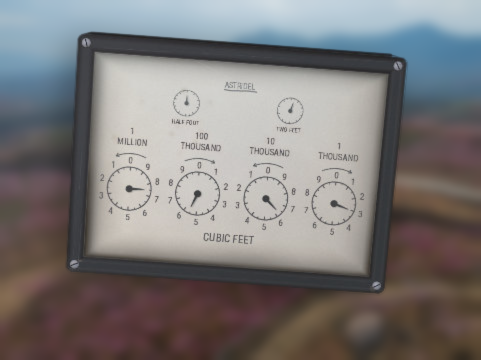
756300 ft³
